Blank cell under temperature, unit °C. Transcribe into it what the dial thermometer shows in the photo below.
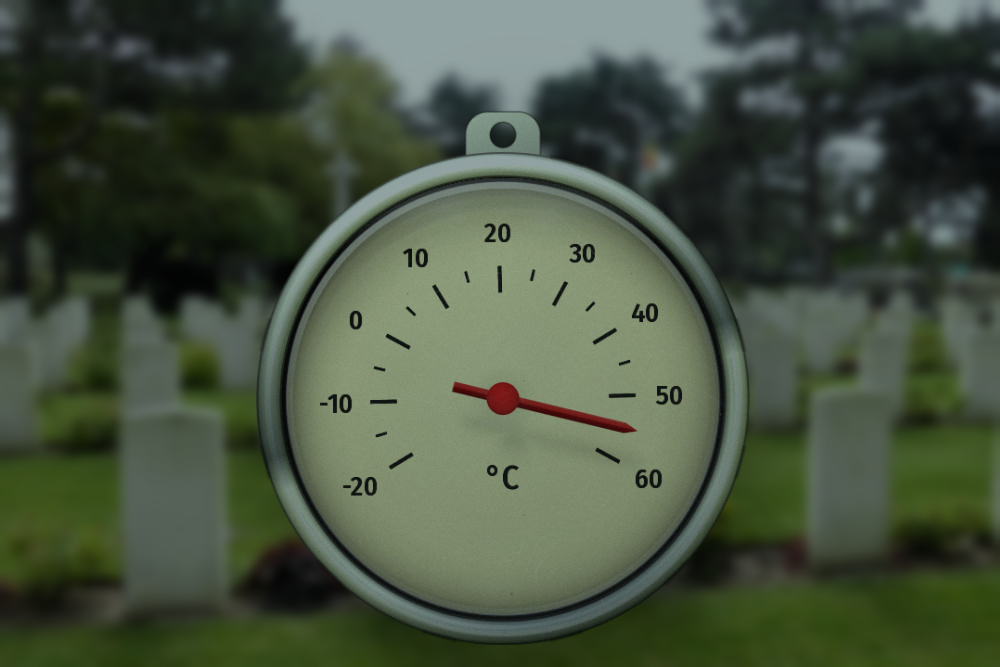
55 °C
